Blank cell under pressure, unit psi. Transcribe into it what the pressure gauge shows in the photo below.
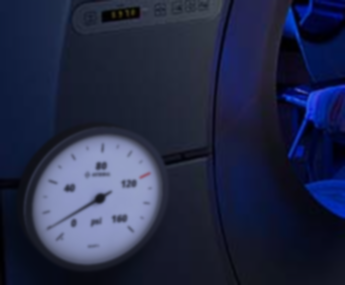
10 psi
